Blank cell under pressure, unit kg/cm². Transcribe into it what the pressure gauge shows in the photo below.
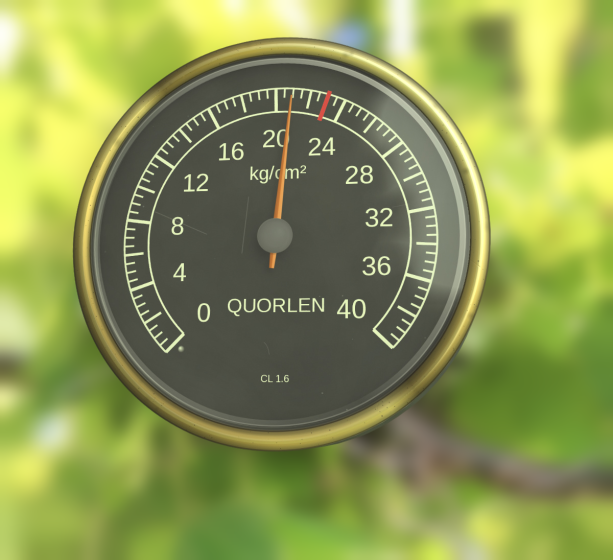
21 kg/cm²
